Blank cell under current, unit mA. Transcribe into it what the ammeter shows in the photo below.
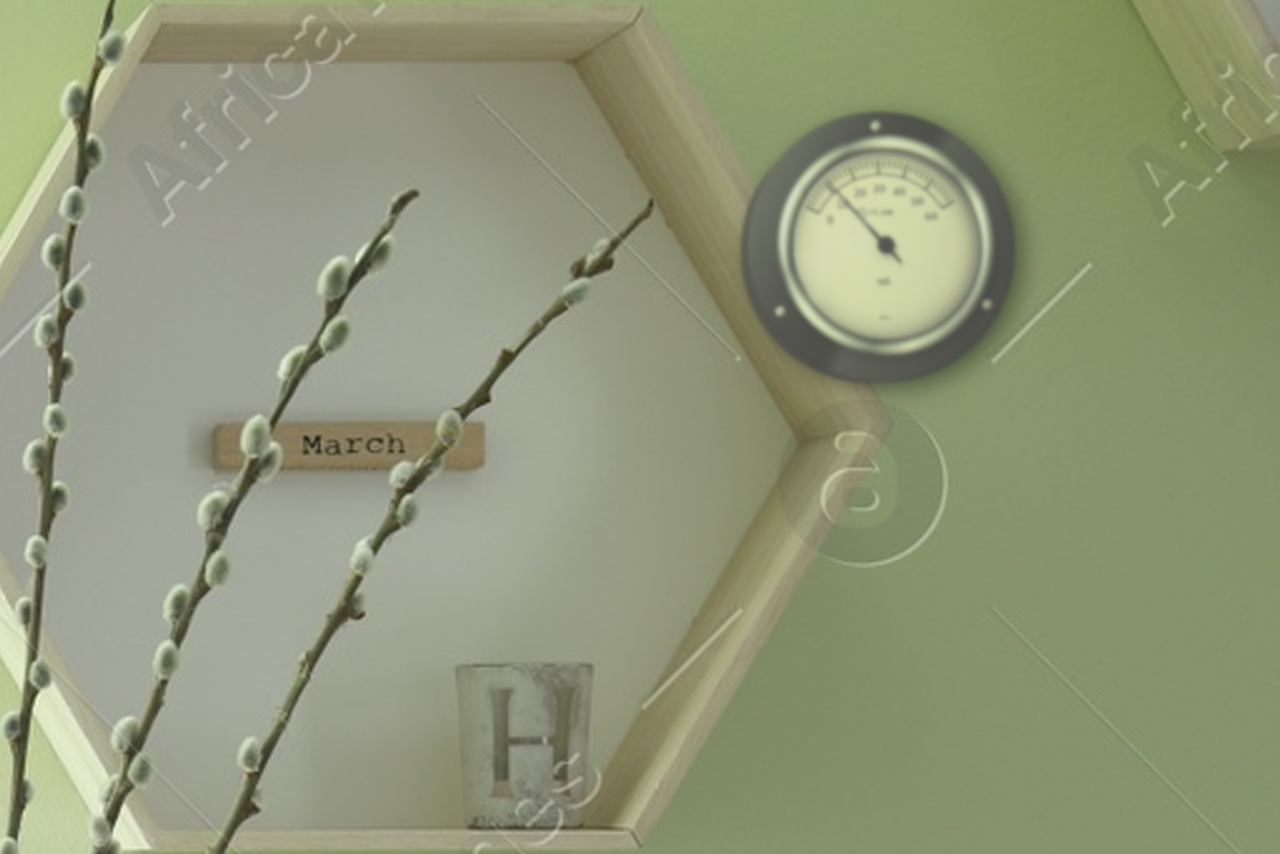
10 mA
